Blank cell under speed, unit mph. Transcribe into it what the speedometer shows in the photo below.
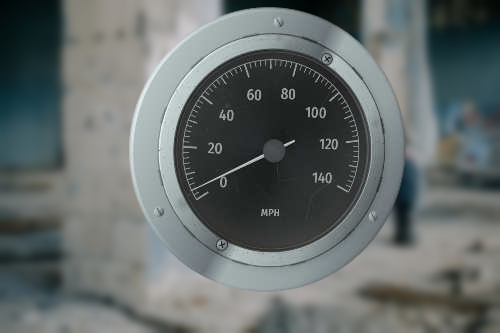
4 mph
